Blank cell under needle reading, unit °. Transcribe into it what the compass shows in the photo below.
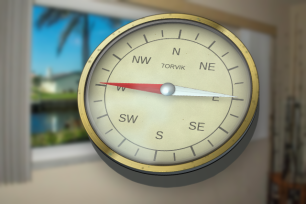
270 °
